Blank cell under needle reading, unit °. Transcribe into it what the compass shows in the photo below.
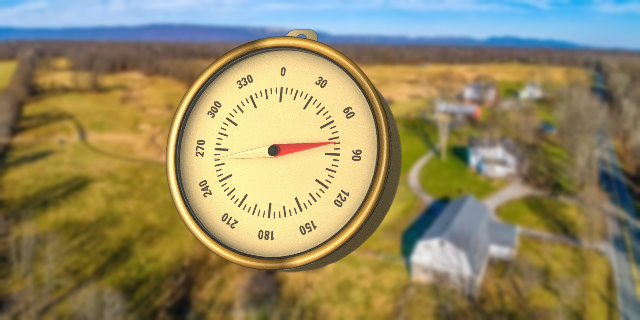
80 °
